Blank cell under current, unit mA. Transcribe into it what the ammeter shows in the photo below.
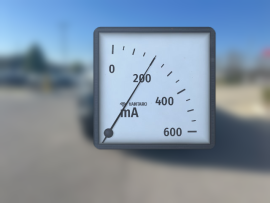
200 mA
